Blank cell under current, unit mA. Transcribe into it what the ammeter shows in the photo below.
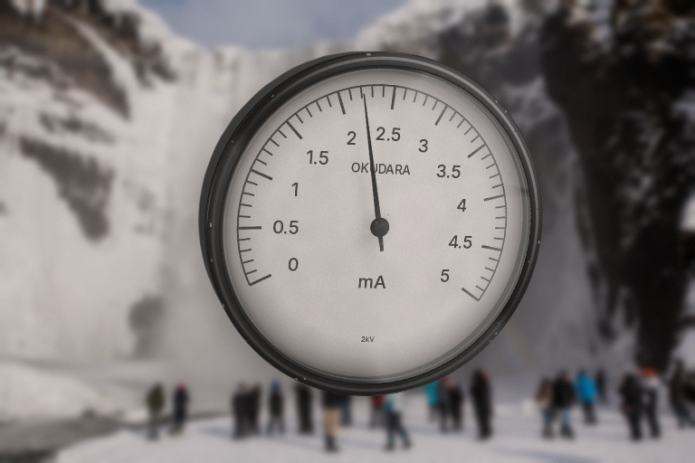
2.2 mA
